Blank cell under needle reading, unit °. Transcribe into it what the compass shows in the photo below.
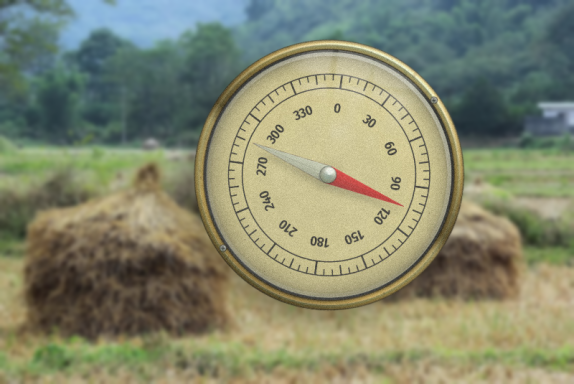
105 °
